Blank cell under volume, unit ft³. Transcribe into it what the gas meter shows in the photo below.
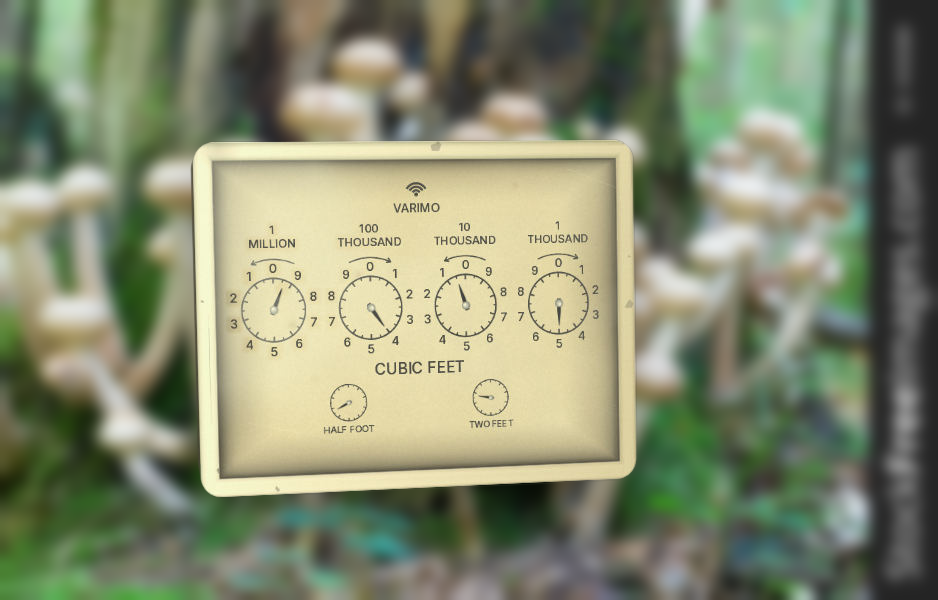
940500 ft³
